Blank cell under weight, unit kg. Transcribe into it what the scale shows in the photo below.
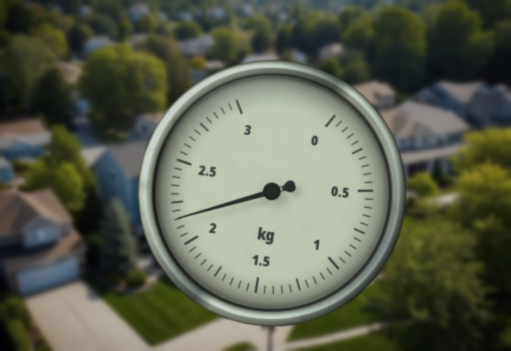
2.15 kg
